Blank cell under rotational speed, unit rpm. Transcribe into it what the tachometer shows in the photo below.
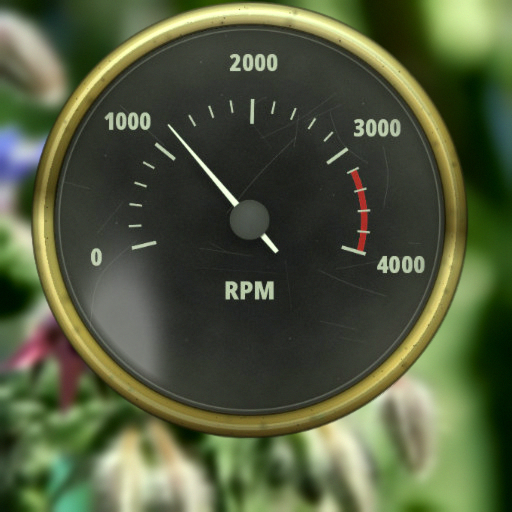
1200 rpm
